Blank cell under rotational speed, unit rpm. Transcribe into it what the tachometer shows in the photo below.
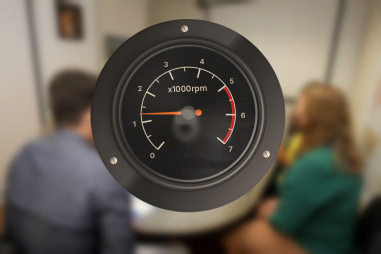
1250 rpm
